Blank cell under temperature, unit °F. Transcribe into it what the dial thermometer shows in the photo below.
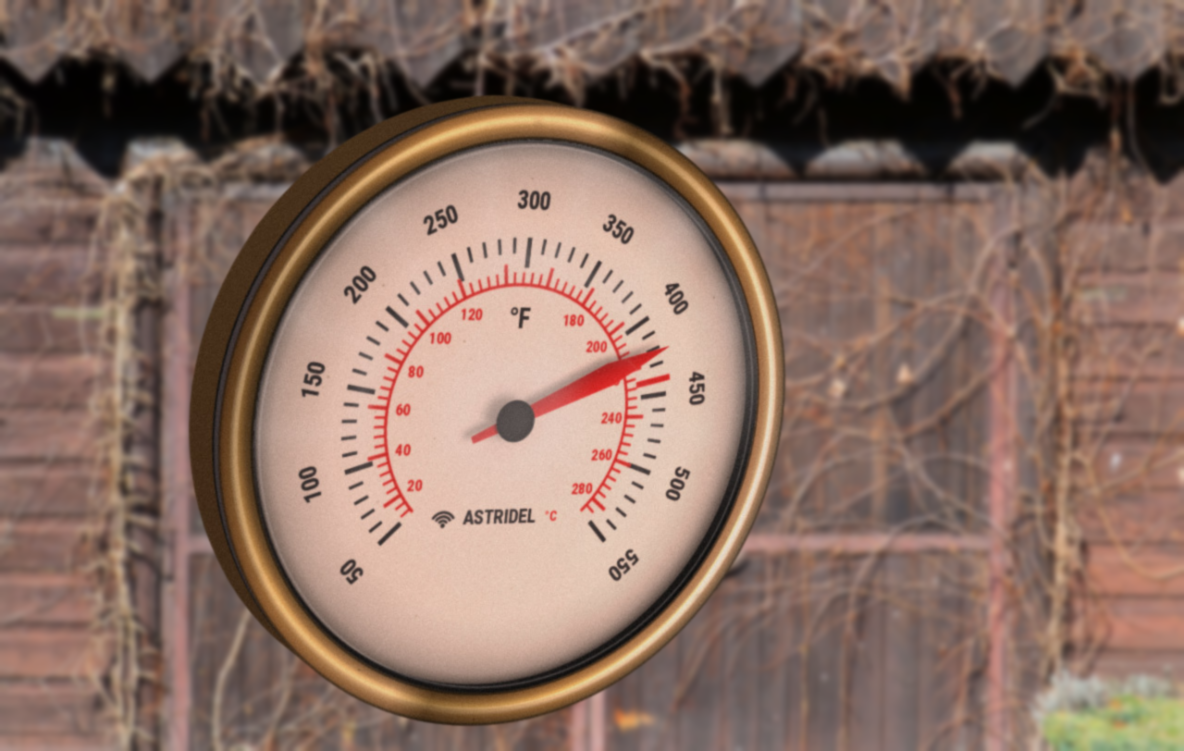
420 °F
